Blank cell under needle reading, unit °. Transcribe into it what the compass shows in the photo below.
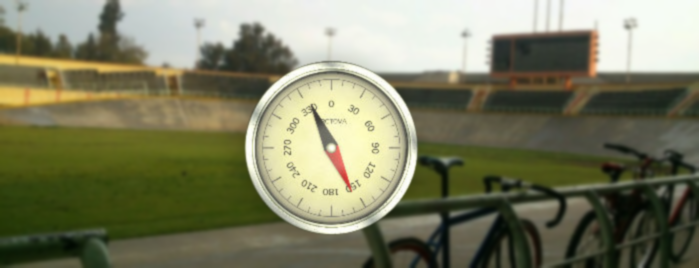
155 °
